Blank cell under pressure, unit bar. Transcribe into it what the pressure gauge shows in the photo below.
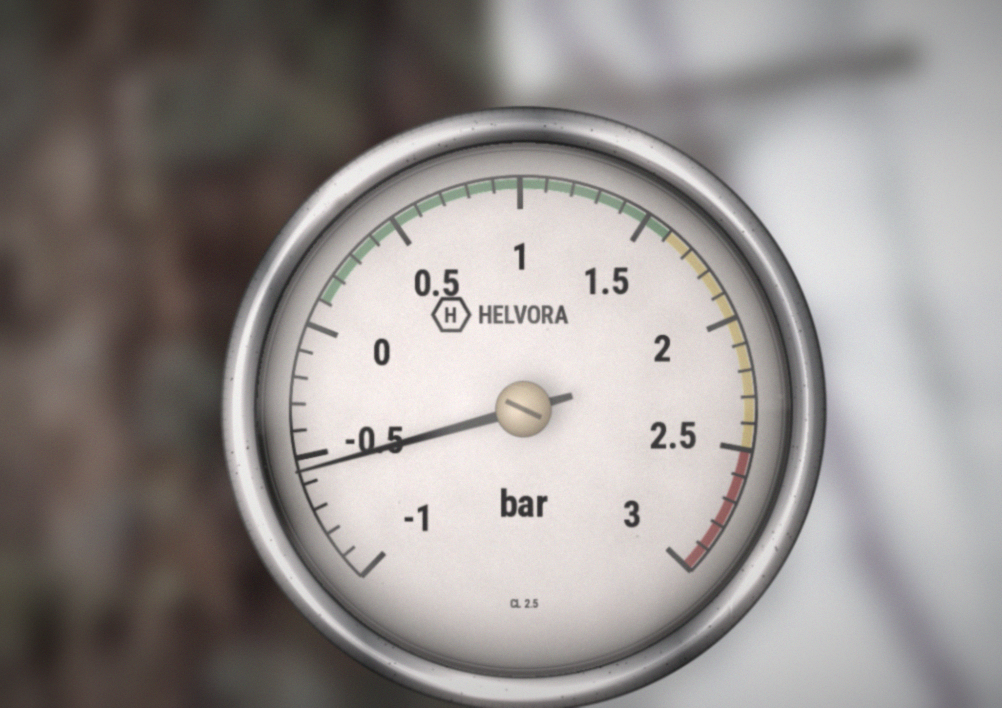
-0.55 bar
